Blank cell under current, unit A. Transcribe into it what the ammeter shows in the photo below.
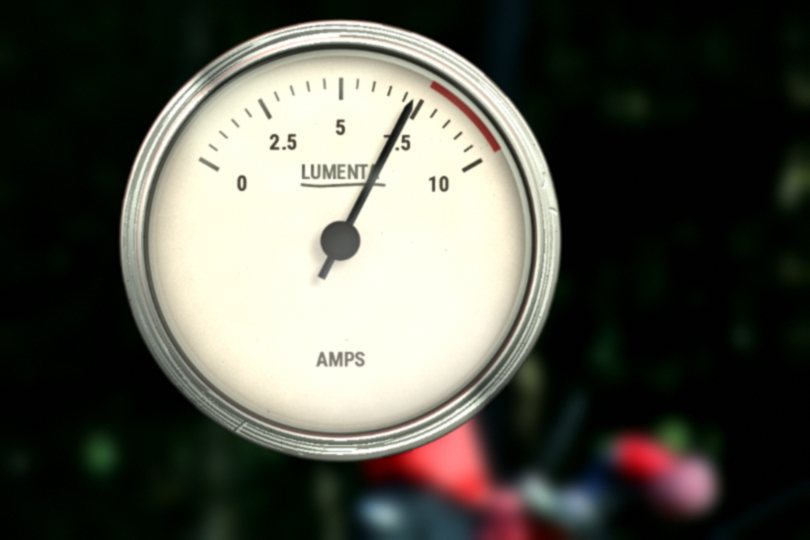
7.25 A
